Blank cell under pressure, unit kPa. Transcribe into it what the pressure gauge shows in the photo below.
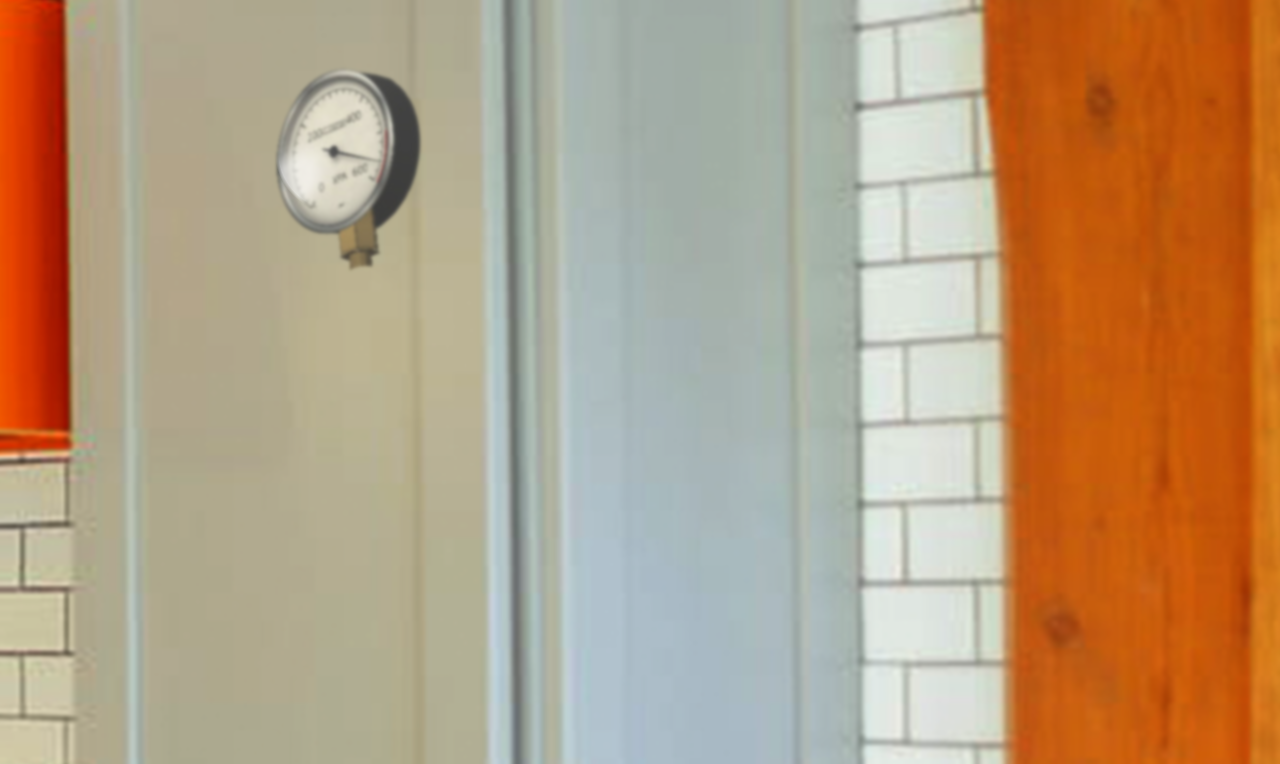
560 kPa
